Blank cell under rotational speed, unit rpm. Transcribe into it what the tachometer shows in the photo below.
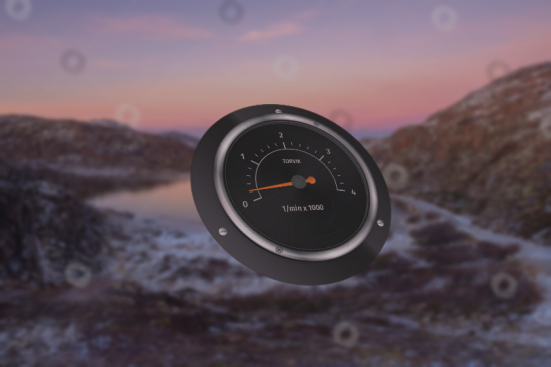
200 rpm
